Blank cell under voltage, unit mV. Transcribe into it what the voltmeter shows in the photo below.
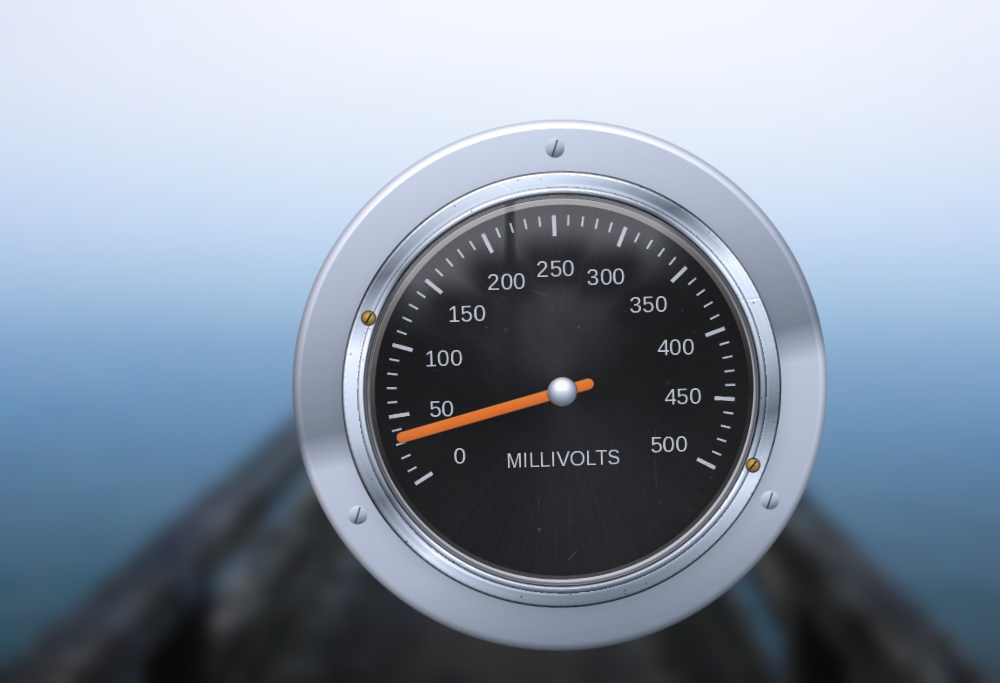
35 mV
